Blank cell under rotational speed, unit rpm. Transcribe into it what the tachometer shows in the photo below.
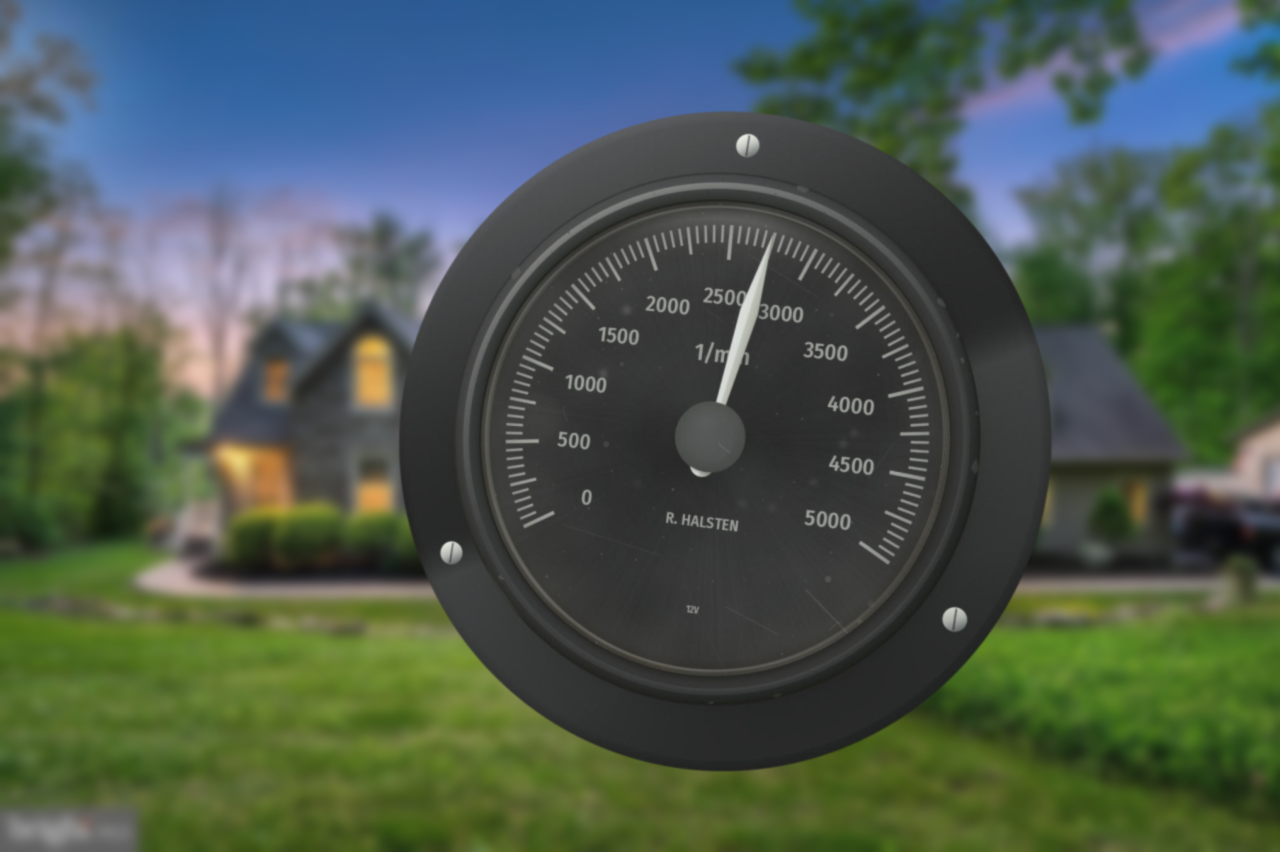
2750 rpm
